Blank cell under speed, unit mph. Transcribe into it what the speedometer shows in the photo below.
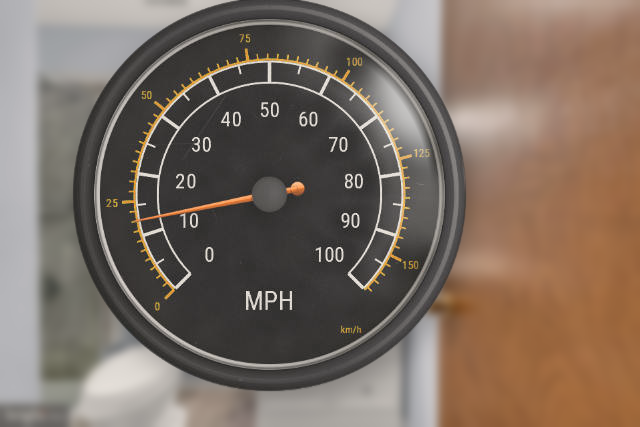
12.5 mph
